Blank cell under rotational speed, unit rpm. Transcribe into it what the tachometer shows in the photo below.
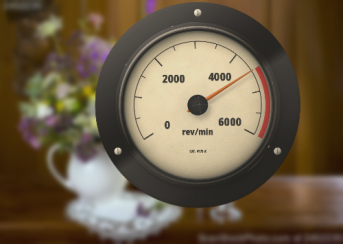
4500 rpm
